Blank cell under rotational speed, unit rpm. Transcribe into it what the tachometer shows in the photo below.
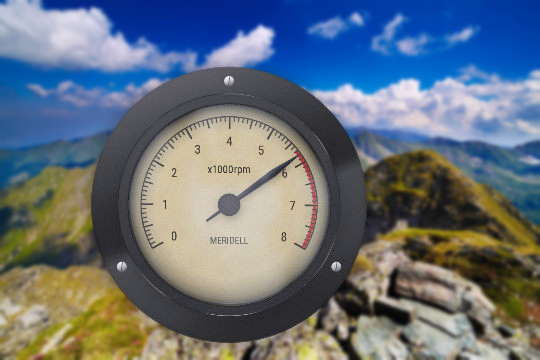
5800 rpm
